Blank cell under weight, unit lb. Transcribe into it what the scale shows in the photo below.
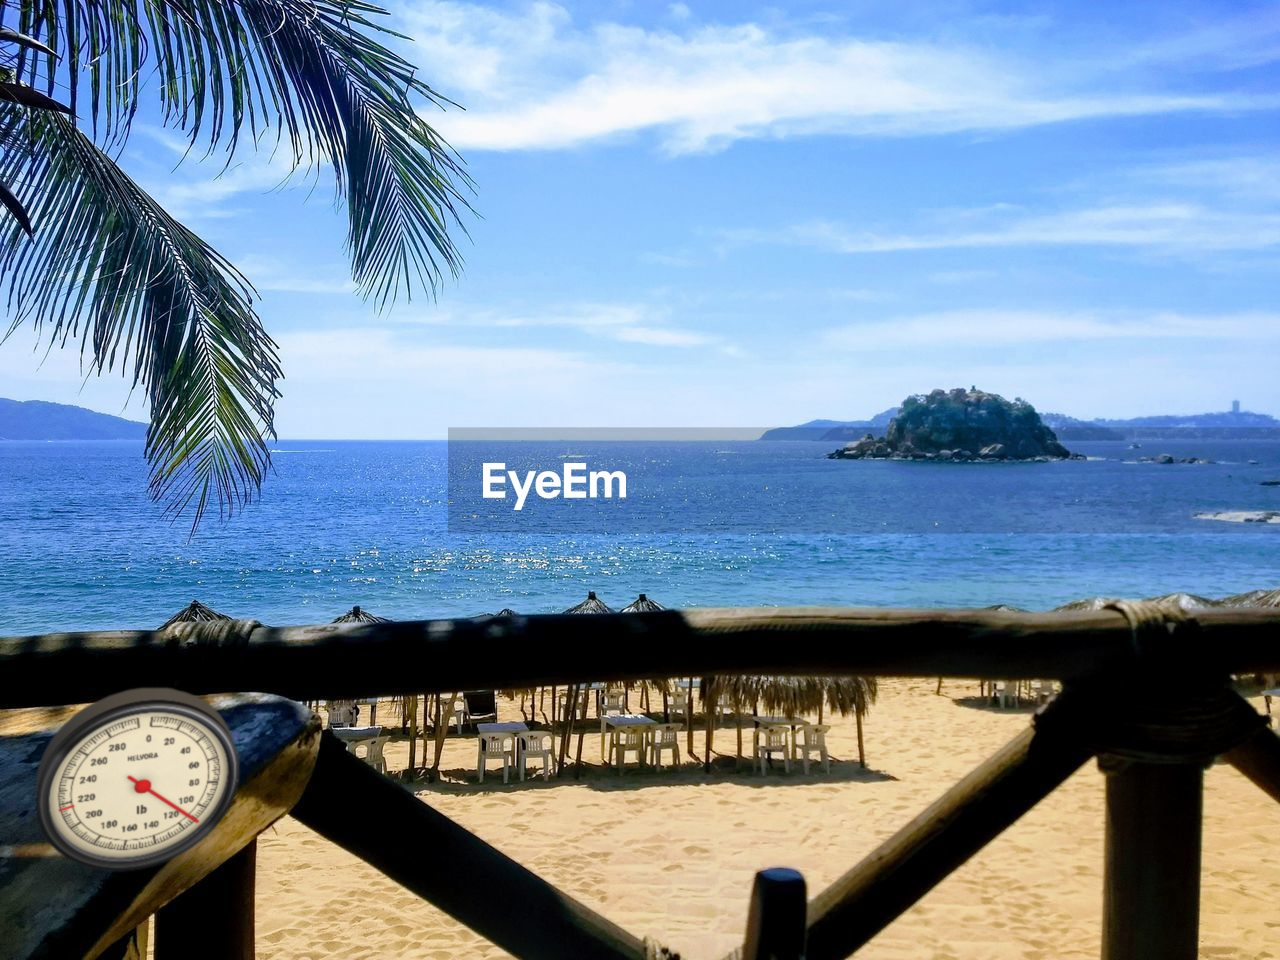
110 lb
